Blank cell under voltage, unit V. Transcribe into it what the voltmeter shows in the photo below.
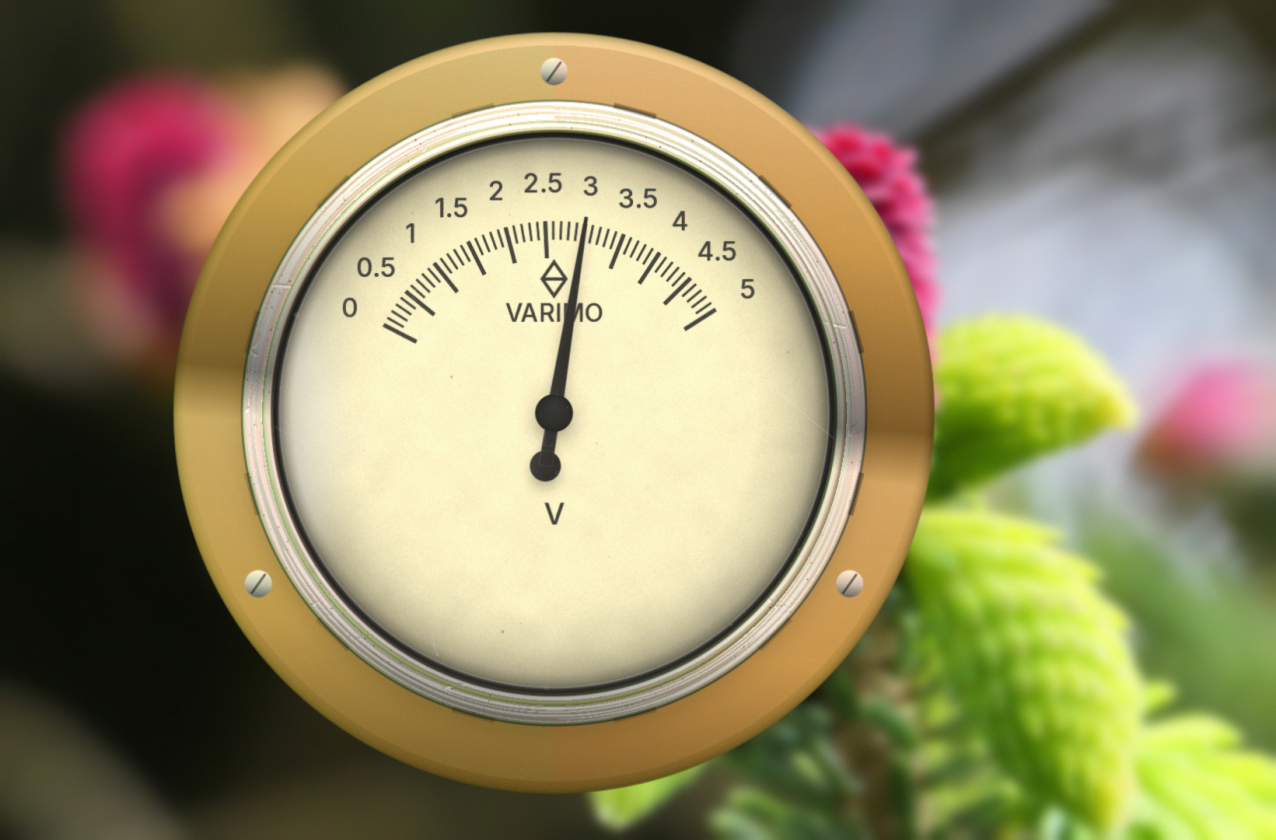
3 V
